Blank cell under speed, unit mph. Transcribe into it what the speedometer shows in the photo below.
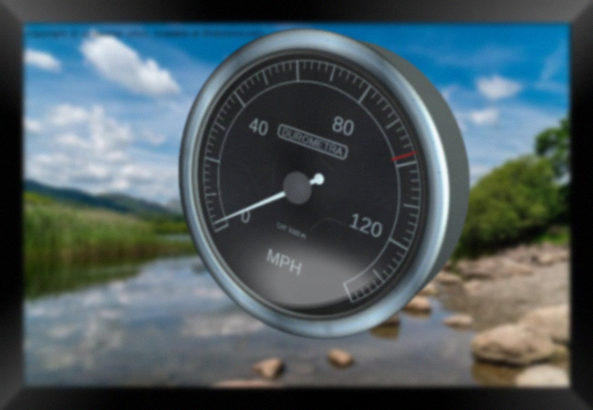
2 mph
